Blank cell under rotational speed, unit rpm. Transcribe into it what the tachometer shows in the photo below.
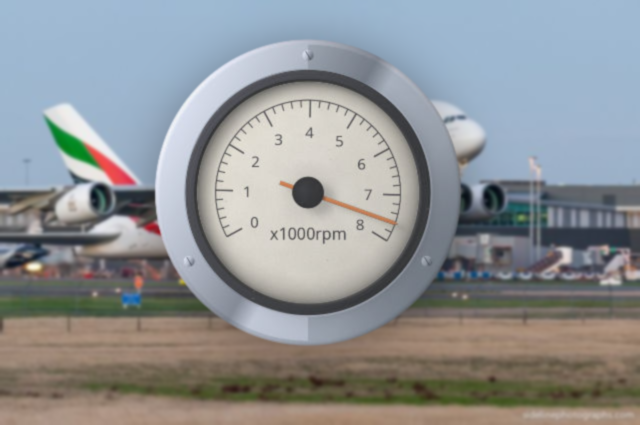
7600 rpm
